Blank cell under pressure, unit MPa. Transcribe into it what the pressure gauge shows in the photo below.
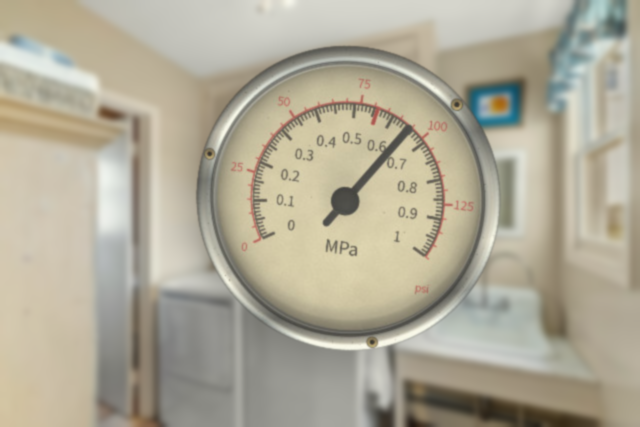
0.65 MPa
